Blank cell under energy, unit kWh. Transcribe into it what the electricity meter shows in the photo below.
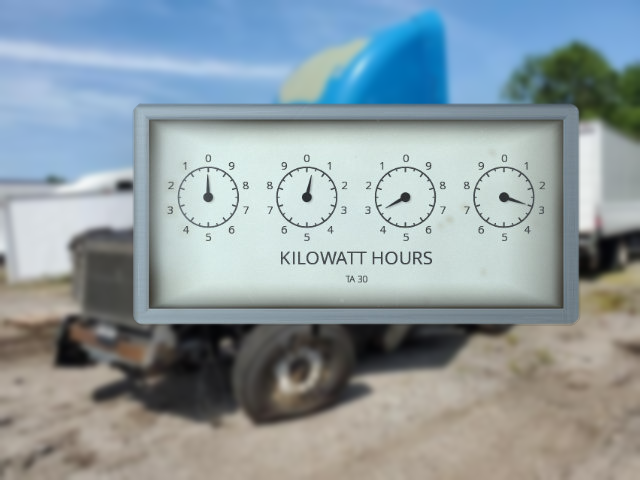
33 kWh
